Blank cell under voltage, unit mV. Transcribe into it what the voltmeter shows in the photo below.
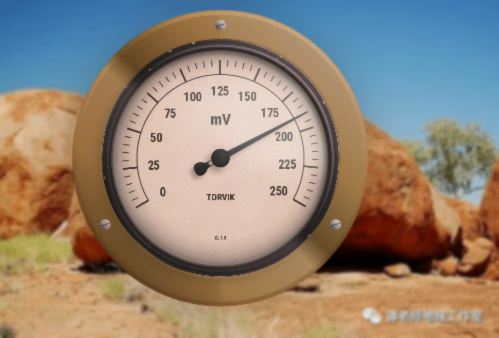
190 mV
